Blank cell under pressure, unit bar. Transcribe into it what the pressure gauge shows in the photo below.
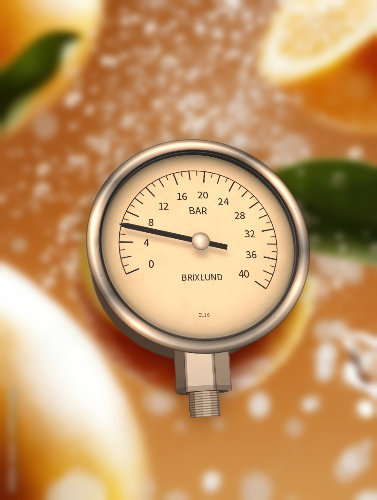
6 bar
